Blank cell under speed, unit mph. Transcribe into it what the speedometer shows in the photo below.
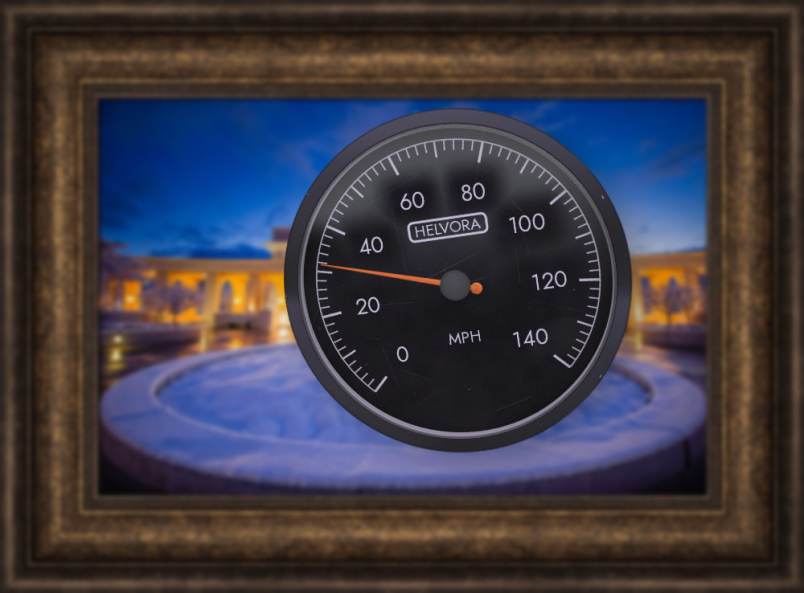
32 mph
